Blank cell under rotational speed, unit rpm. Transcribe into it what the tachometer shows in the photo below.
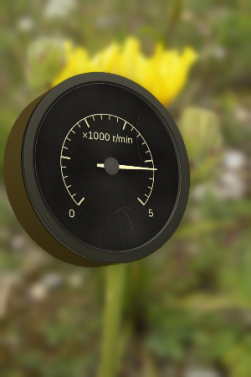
4200 rpm
